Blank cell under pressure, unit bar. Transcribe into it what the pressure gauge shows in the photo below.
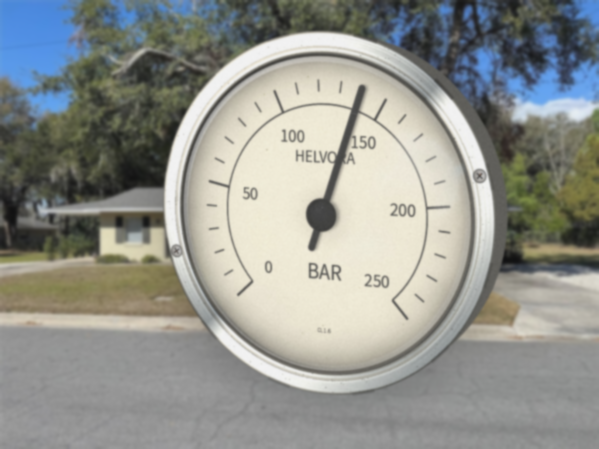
140 bar
